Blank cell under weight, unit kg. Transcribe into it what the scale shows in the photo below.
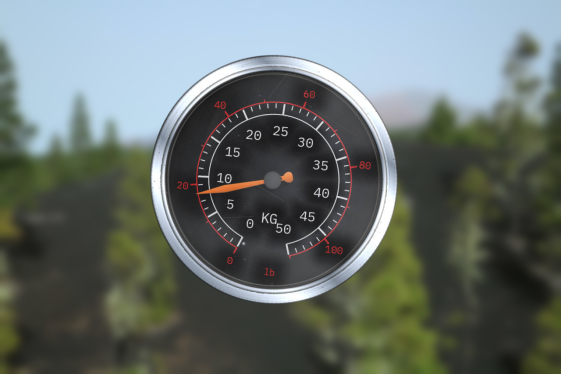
8 kg
